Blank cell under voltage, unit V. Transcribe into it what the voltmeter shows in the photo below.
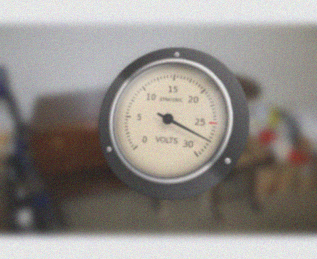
27.5 V
